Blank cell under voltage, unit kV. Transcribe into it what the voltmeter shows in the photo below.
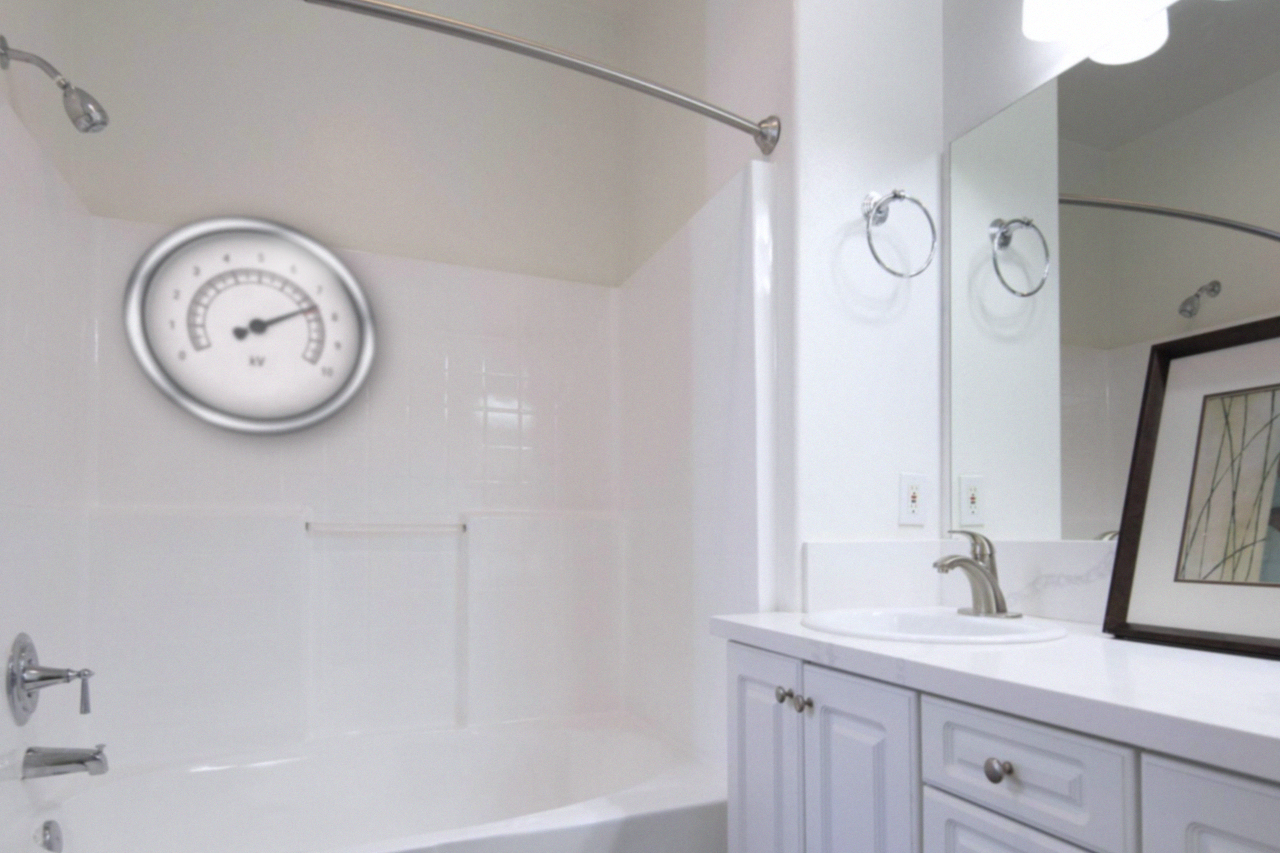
7.5 kV
